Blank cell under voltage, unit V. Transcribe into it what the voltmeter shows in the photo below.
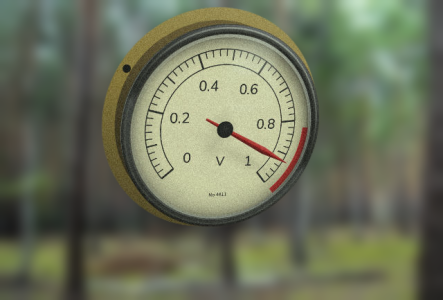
0.92 V
